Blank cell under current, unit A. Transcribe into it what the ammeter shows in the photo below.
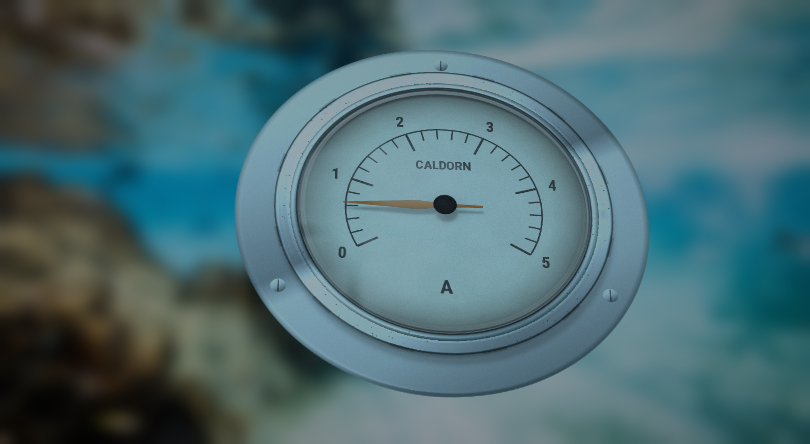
0.6 A
